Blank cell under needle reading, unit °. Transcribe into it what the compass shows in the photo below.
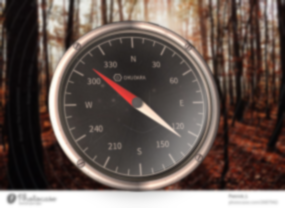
310 °
